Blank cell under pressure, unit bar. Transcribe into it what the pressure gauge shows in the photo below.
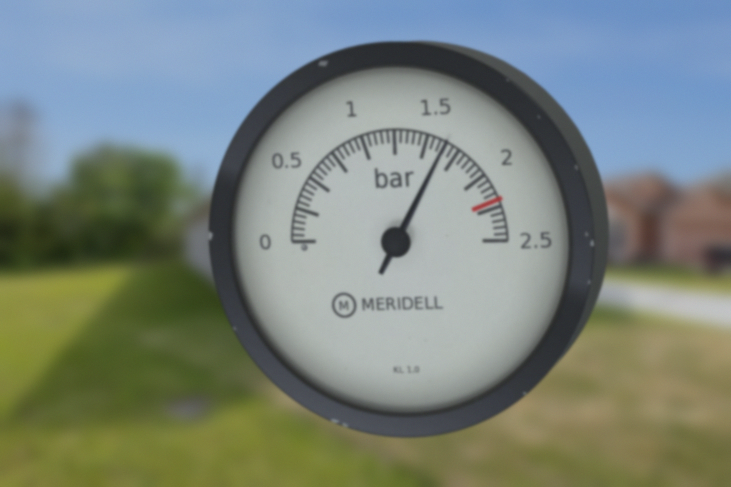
1.65 bar
